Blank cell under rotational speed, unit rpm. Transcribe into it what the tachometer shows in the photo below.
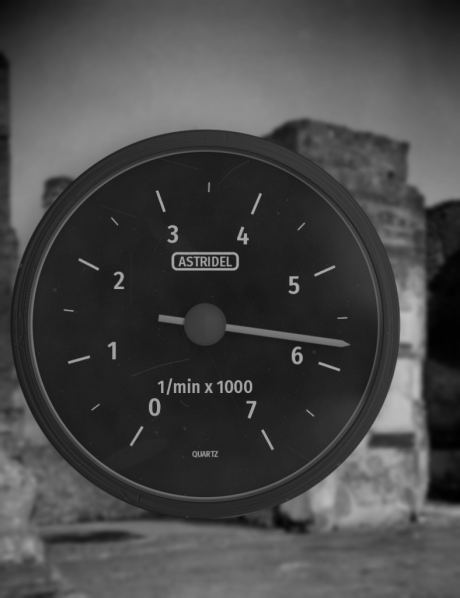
5750 rpm
